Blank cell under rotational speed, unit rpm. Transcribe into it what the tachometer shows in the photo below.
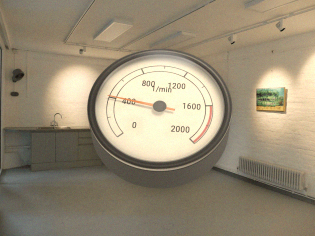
400 rpm
